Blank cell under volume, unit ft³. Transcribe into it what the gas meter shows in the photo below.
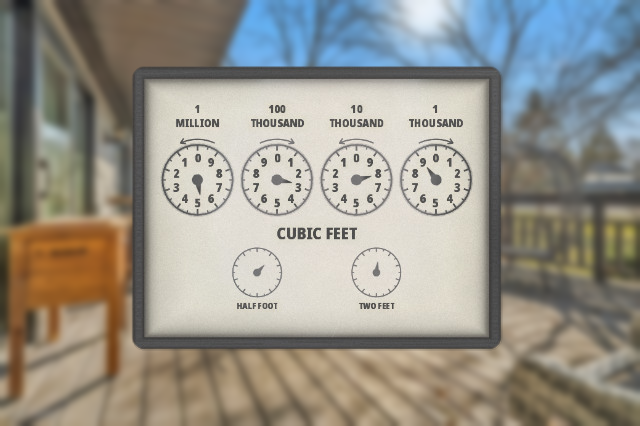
527900 ft³
